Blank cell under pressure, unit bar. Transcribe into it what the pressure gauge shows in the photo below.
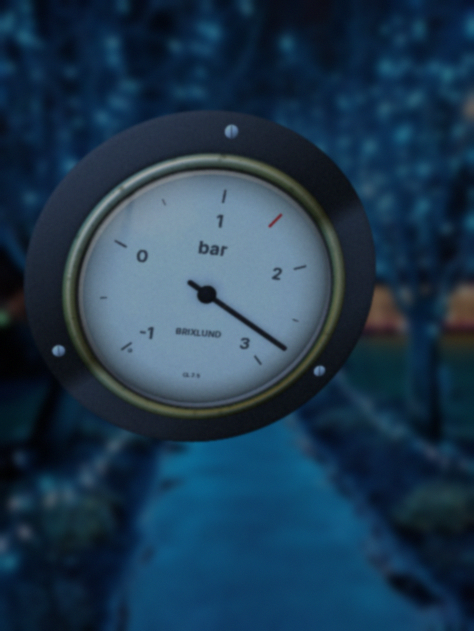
2.75 bar
